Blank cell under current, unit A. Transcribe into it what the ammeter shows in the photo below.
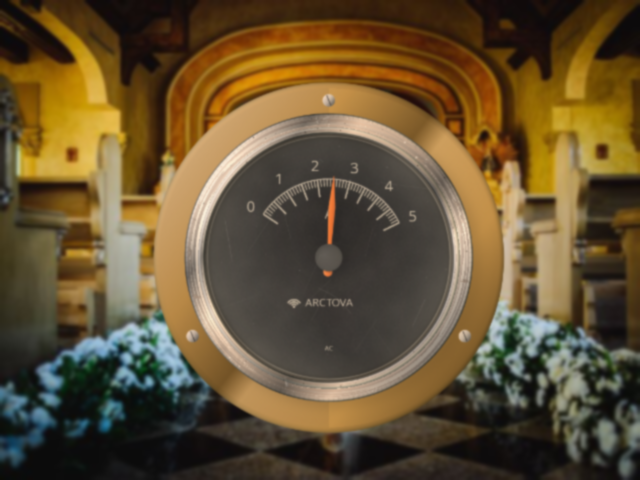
2.5 A
